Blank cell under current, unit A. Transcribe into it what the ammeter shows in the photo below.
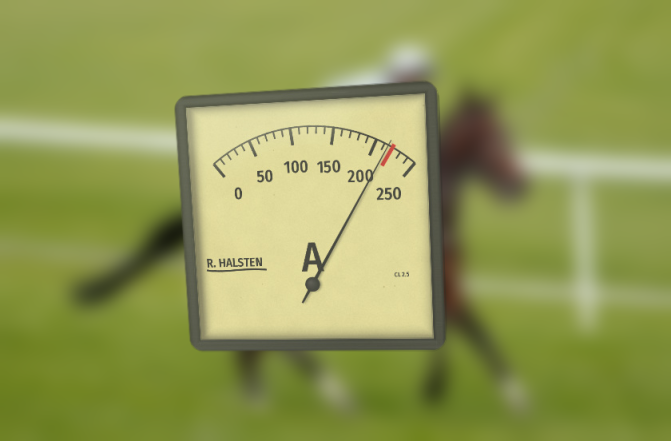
215 A
